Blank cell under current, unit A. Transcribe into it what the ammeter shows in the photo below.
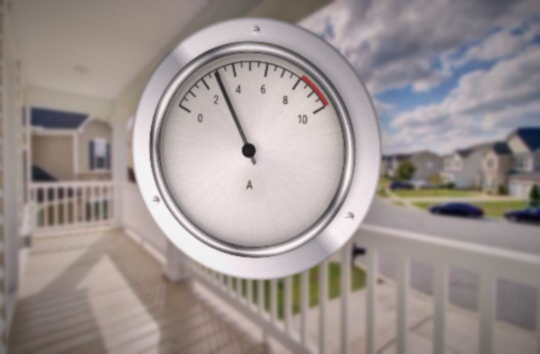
3 A
